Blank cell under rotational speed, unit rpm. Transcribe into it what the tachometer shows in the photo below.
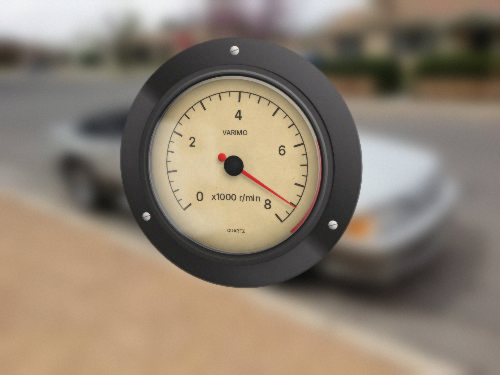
7500 rpm
